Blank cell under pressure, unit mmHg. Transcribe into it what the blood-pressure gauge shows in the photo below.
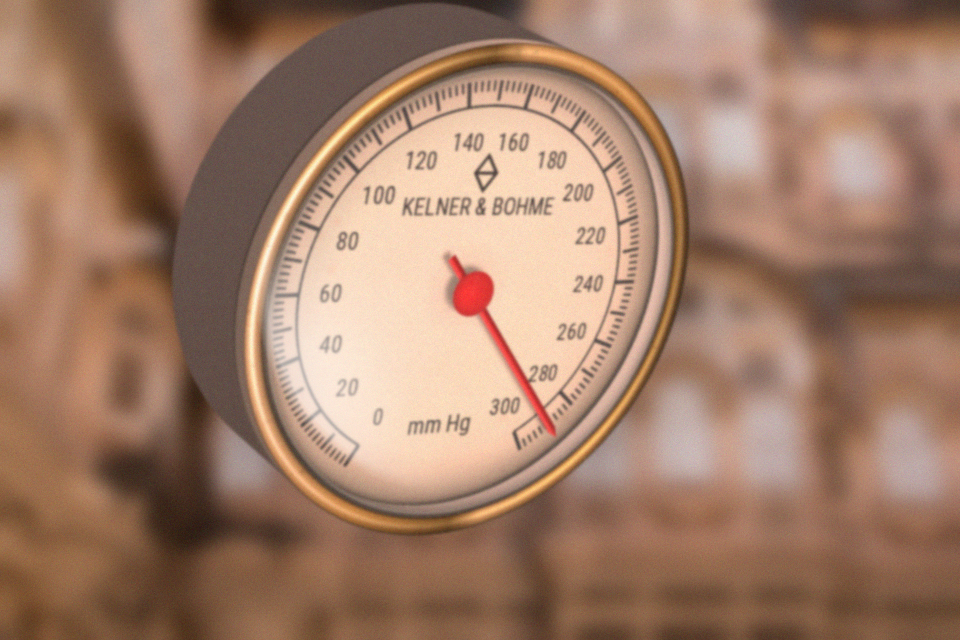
290 mmHg
